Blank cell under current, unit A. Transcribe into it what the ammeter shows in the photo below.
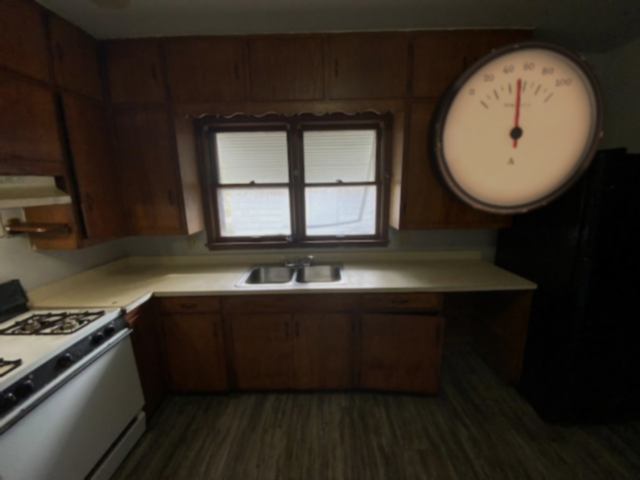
50 A
